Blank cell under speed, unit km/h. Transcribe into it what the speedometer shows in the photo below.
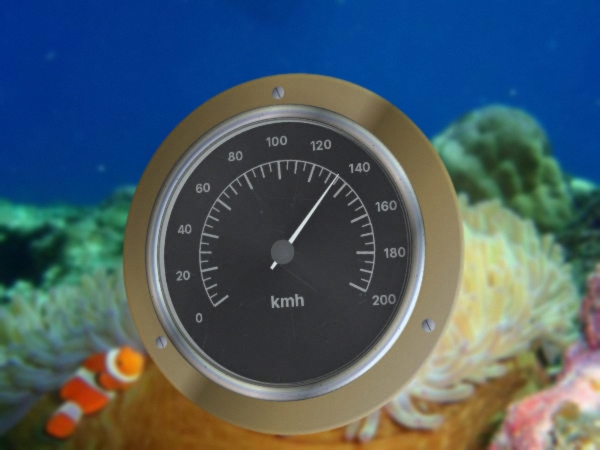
135 km/h
